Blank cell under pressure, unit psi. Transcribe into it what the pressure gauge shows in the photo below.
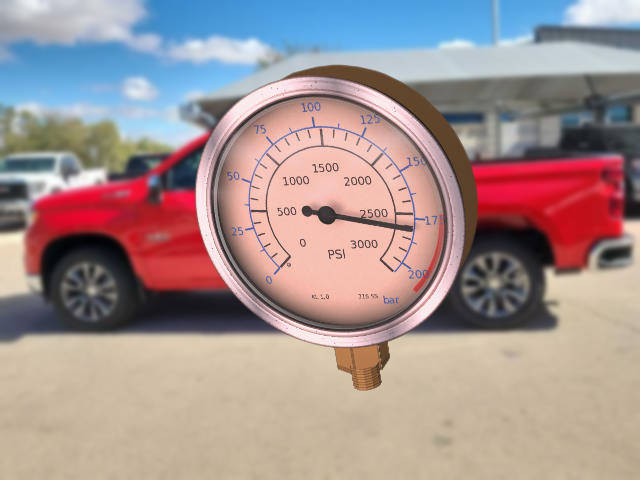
2600 psi
